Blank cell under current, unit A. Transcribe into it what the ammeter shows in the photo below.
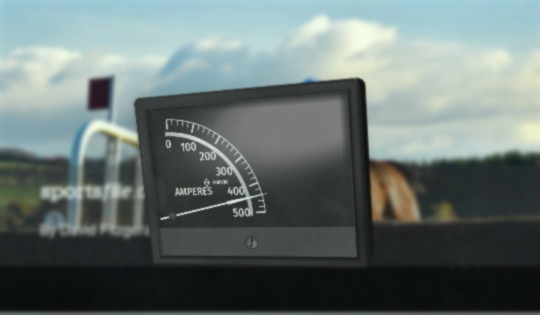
440 A
